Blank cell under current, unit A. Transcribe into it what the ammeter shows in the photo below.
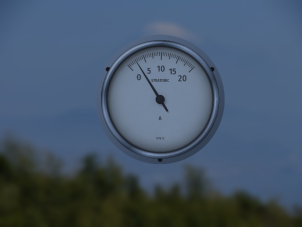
2.5 A
